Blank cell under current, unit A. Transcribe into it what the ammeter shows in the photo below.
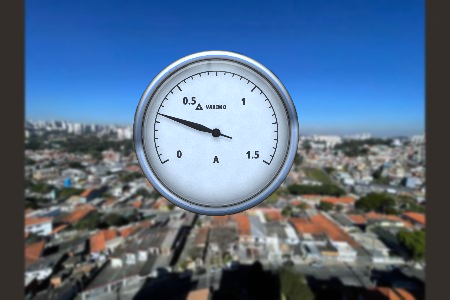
0.3 A
